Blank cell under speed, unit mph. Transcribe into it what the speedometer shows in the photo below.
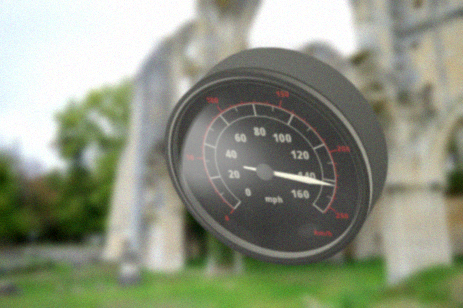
140 mph
